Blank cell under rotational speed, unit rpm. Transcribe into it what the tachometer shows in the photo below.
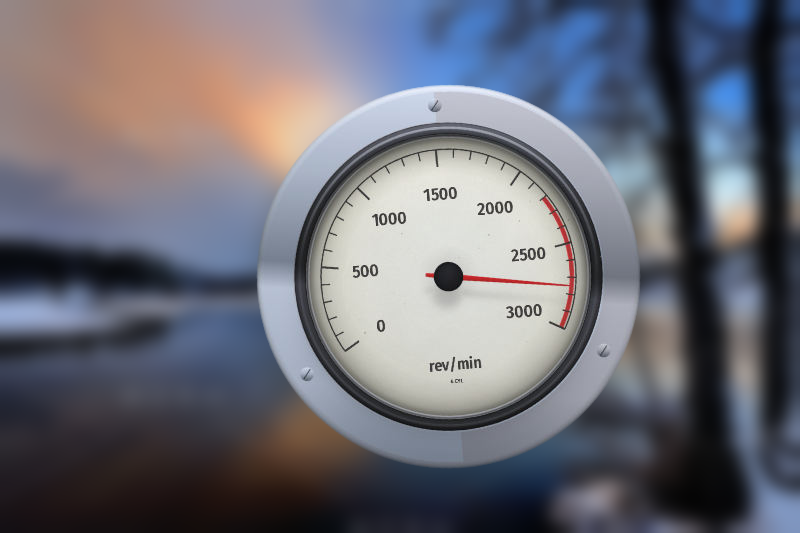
2750 rpm
